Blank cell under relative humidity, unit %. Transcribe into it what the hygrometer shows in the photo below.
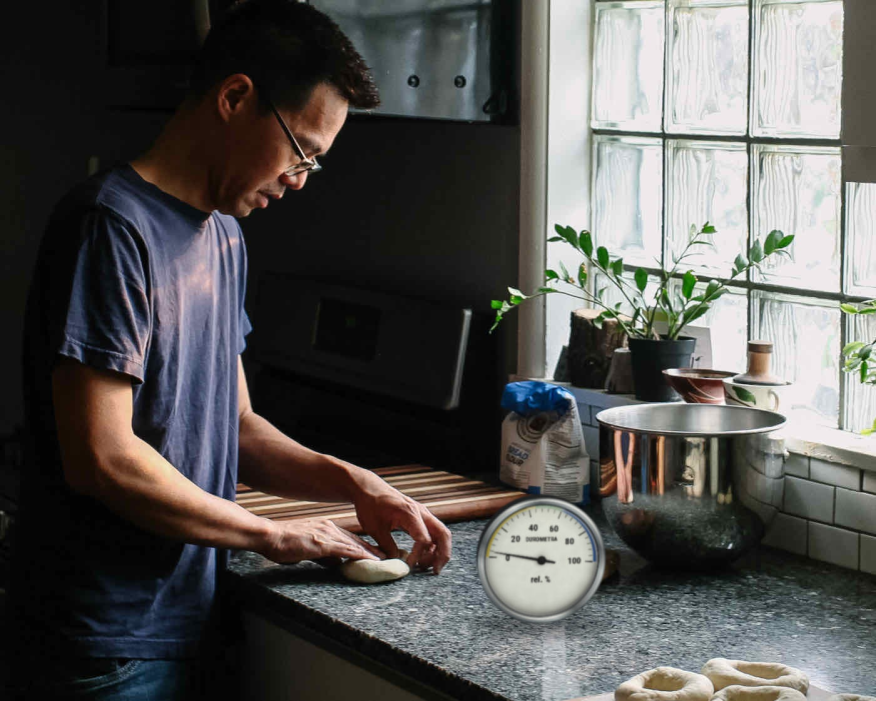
4 %
